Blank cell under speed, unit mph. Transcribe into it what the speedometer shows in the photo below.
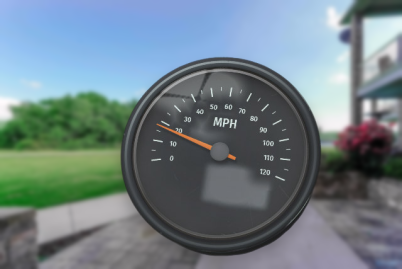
17.5 mph
